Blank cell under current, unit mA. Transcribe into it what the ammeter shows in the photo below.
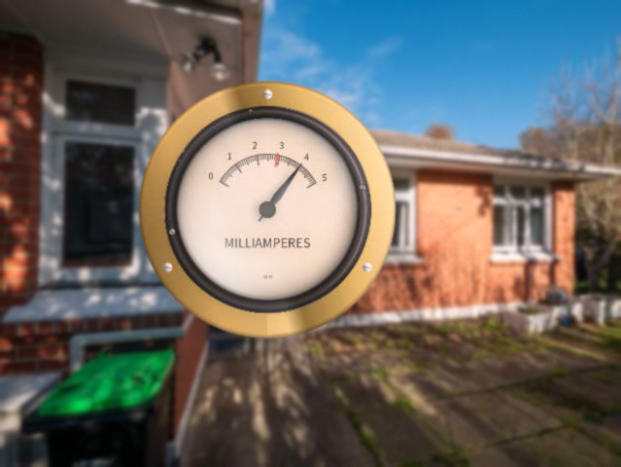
4 mA
